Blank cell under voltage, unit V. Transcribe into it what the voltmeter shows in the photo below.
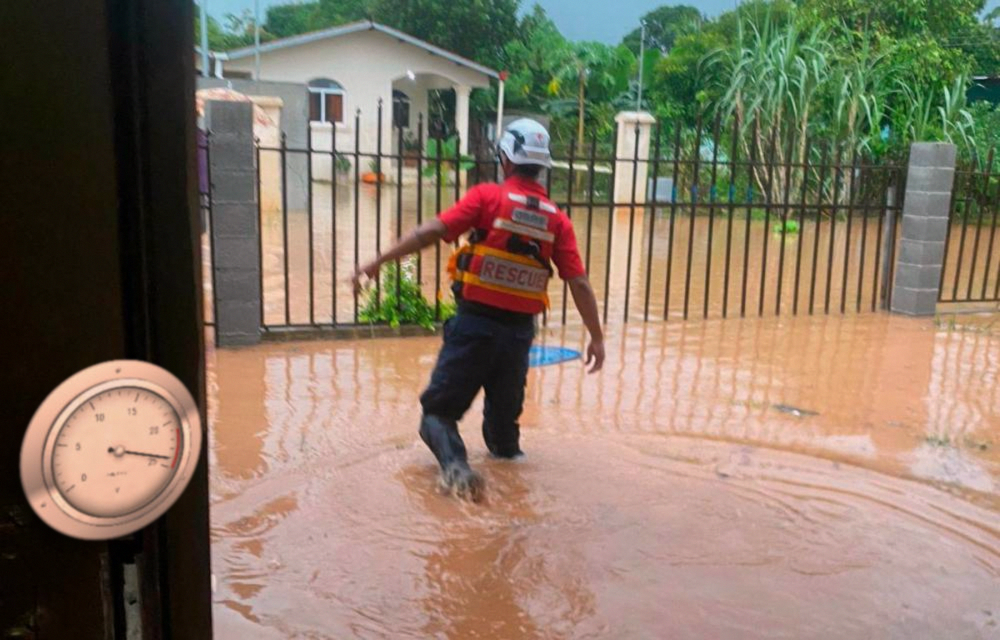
24 V
